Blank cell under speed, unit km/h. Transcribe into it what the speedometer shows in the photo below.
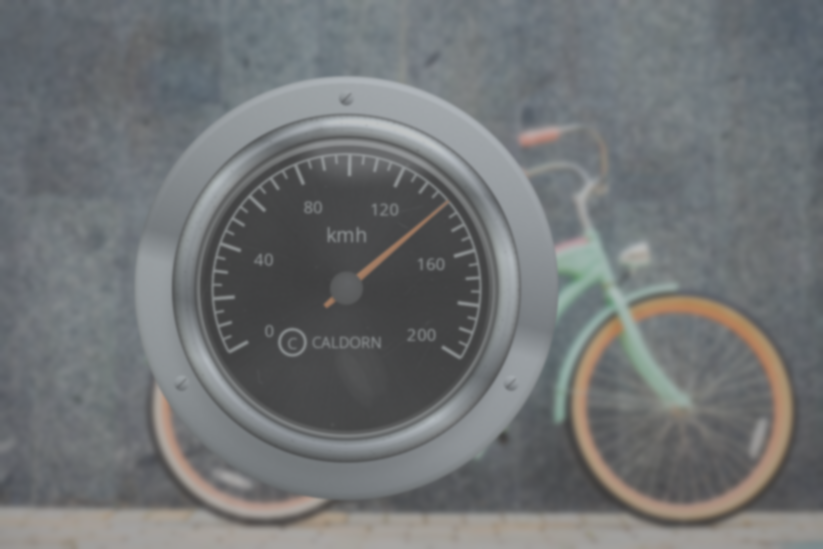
140 km/h
